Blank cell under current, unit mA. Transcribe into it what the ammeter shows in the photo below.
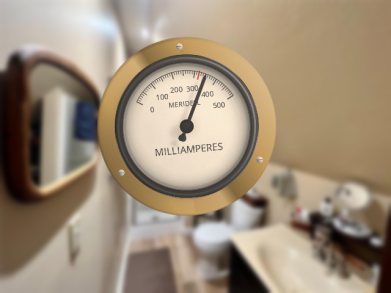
350 mA
